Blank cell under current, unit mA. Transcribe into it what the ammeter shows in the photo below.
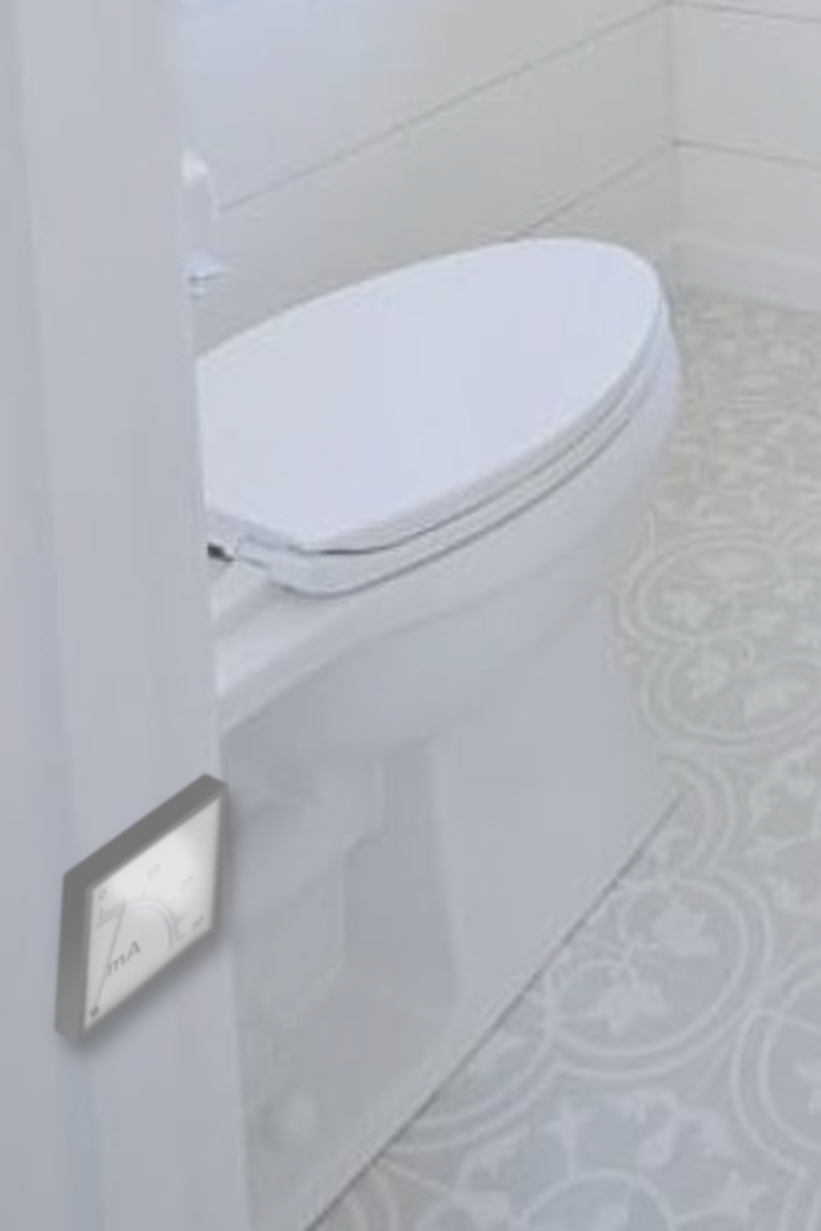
5 mA
